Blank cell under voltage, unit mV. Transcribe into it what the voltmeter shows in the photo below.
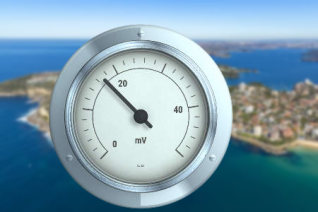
17 mV
